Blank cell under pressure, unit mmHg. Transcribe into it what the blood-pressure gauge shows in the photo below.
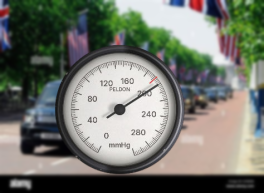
200 mmHg
